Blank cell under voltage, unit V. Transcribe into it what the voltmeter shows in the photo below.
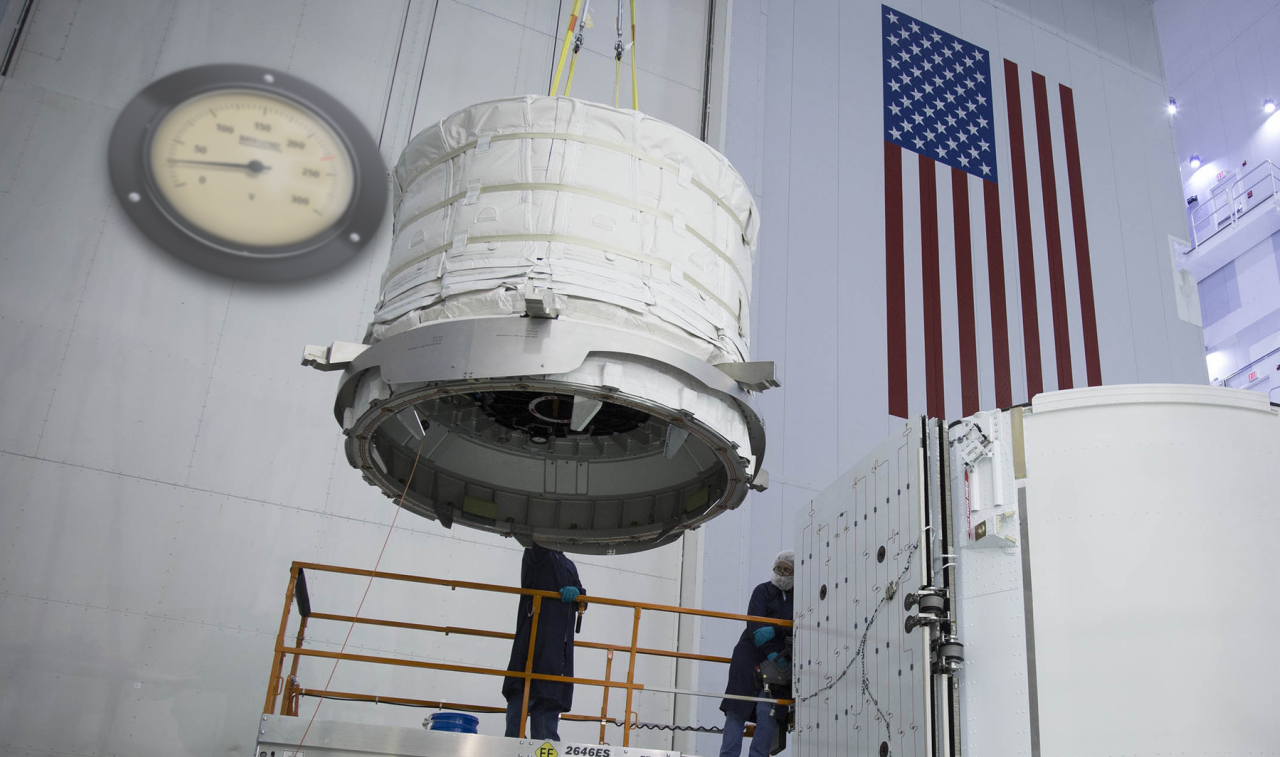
25 V
